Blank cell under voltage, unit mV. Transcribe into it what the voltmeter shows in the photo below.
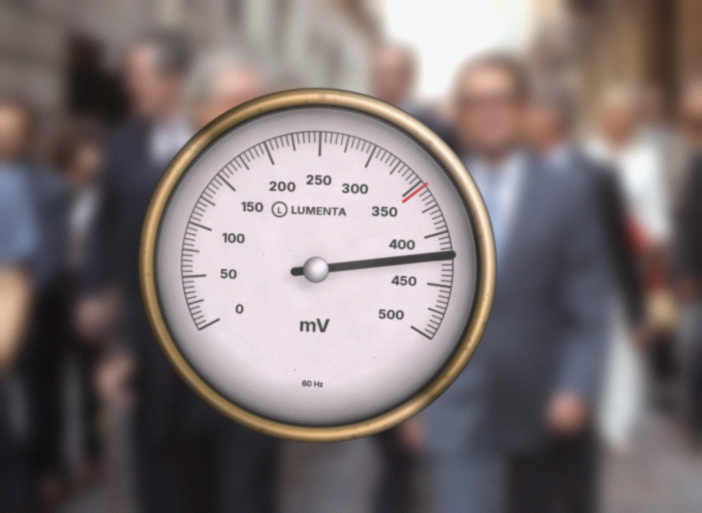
420 mV
